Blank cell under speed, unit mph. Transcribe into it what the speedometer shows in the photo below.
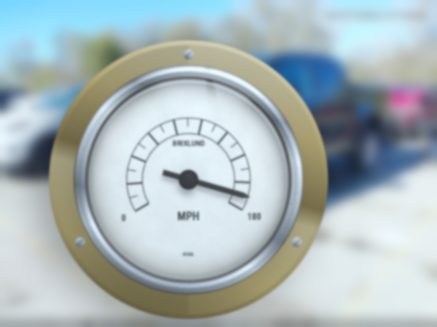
170 mph
